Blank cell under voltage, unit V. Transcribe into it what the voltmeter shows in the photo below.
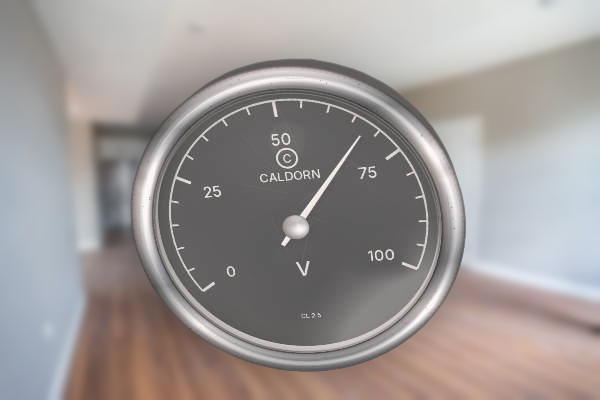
67.5 V
